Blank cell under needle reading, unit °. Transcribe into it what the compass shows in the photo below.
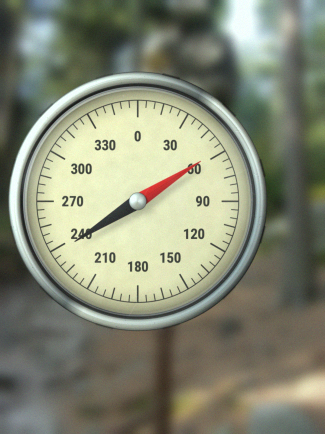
57.5 °
